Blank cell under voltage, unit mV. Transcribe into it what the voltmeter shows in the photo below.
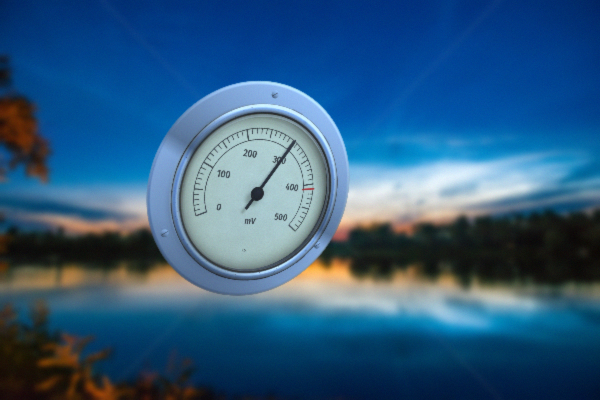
300 mV
